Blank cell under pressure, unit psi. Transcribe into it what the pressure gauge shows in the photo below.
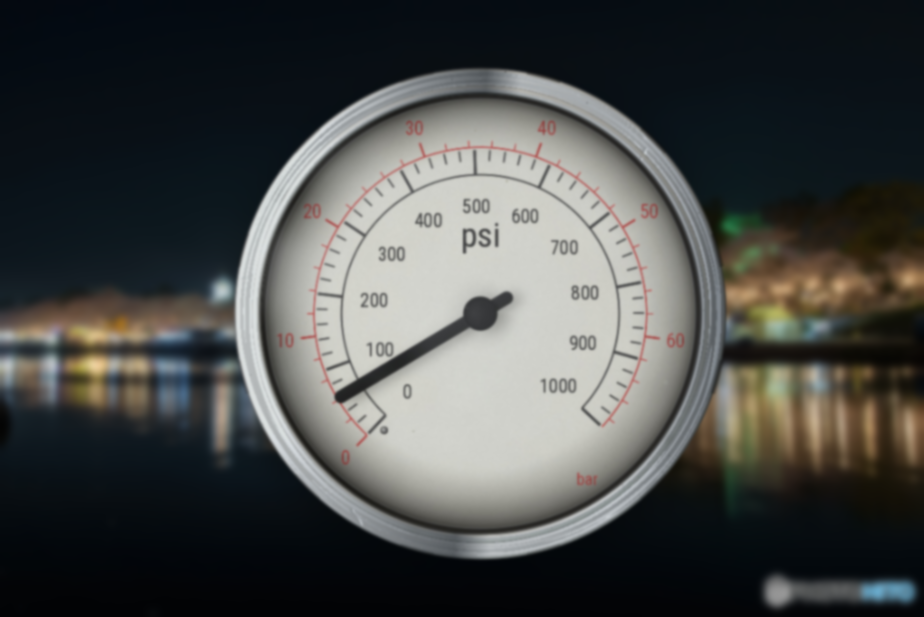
60 psi
